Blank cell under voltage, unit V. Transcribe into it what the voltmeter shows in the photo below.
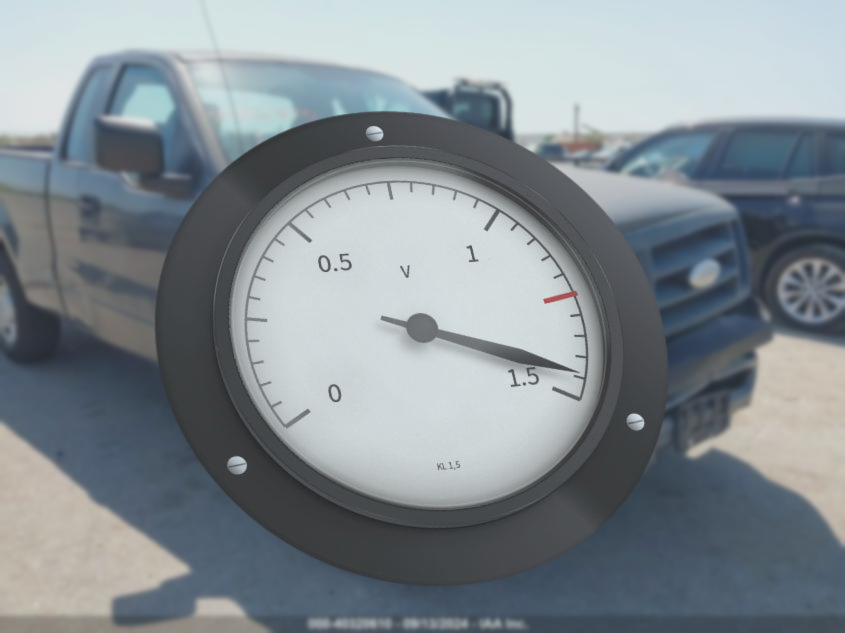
1.45 V
